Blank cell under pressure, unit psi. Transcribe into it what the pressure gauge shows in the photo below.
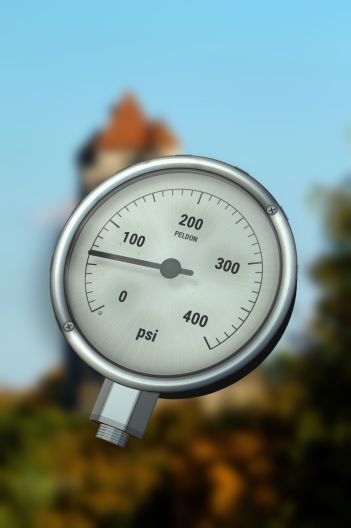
60 psi
